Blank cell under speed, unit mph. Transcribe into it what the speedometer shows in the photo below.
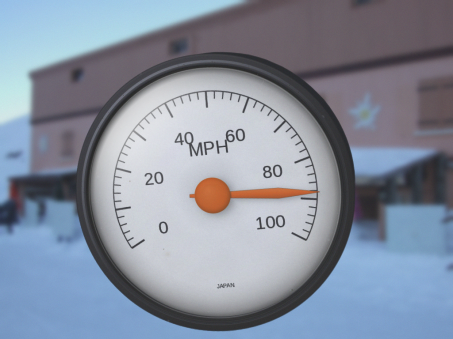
88 mph
